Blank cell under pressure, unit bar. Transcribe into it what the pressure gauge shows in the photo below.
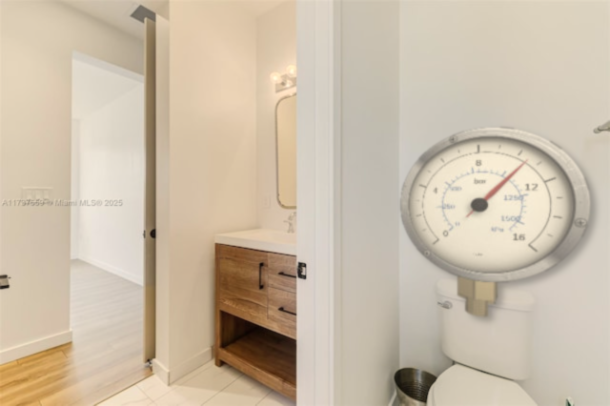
10.5 bar
